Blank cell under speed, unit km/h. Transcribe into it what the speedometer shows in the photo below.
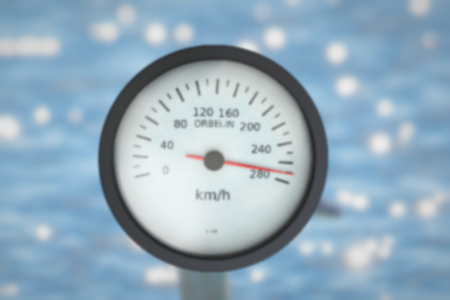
270 km/h
